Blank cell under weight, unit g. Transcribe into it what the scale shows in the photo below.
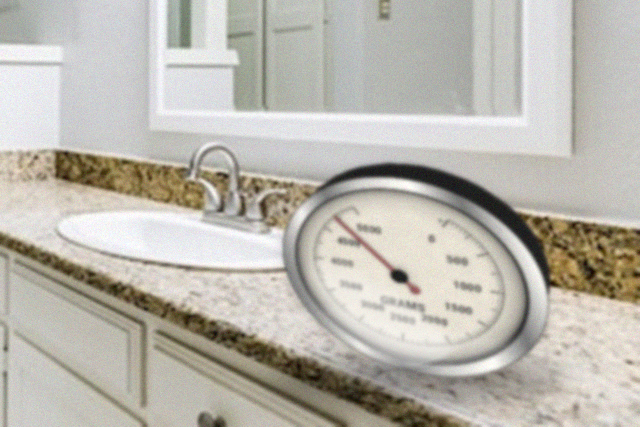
4750 g
